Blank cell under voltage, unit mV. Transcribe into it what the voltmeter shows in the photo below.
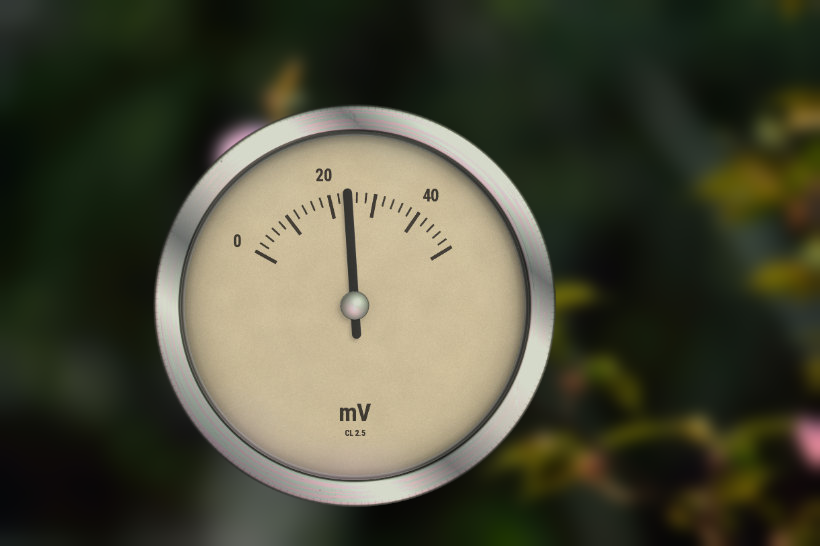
24 mV
